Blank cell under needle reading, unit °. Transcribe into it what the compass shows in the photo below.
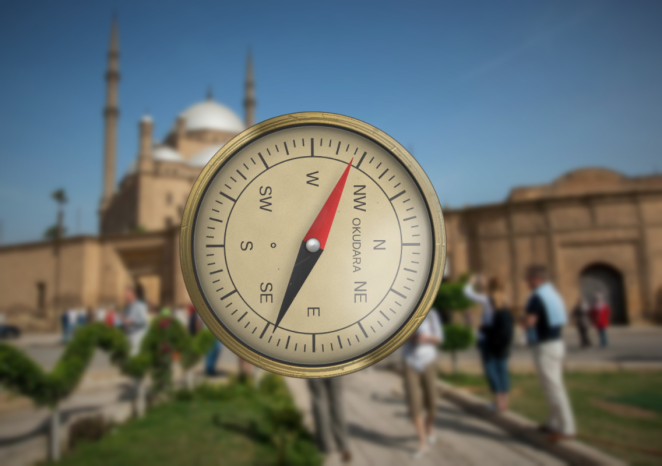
295 °
